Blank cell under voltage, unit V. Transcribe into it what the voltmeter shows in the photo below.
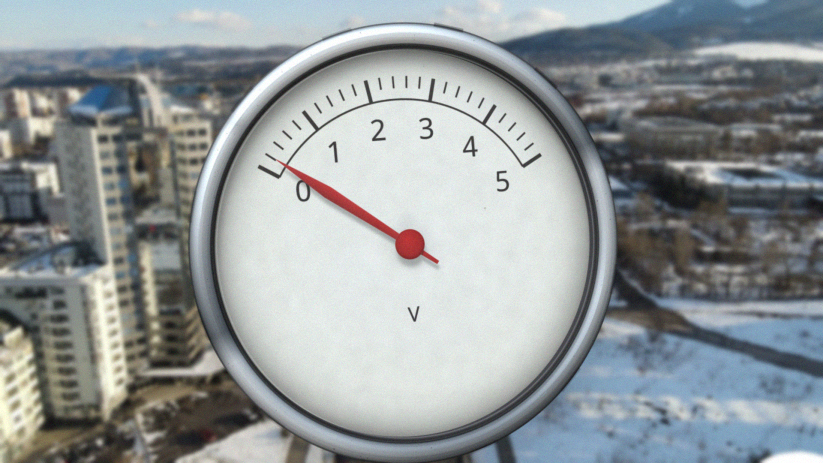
0.2 V
